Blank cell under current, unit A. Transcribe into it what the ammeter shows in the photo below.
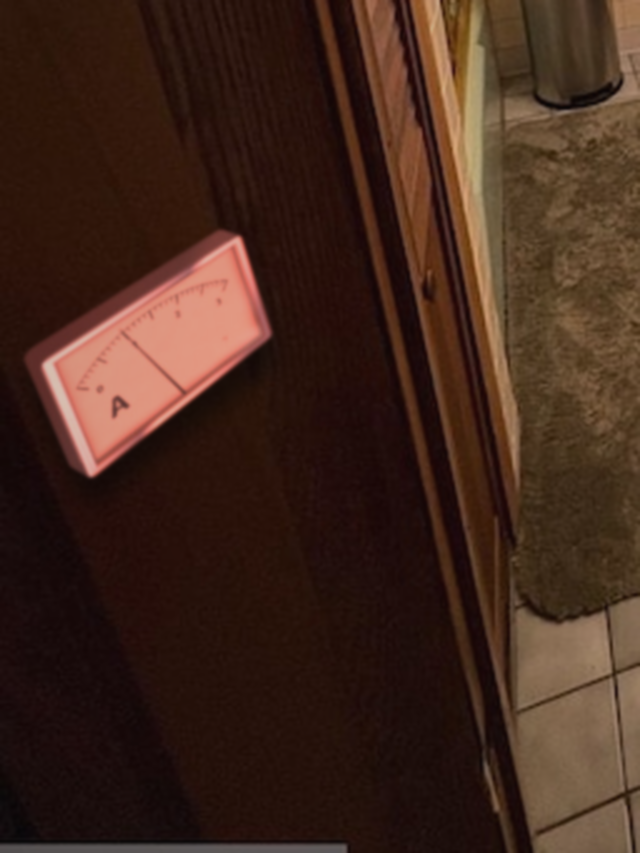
1 A
